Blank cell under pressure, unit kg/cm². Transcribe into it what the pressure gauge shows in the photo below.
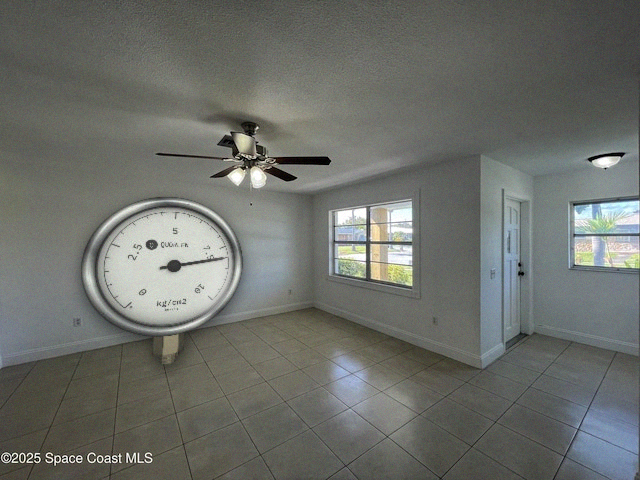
8 kg/cm²
